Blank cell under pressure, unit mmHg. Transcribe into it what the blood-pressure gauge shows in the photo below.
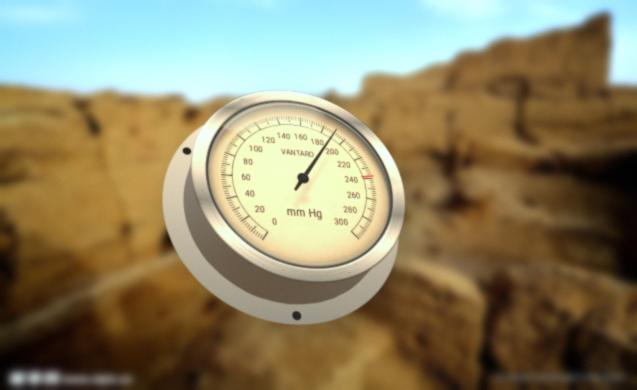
190 mmHg
